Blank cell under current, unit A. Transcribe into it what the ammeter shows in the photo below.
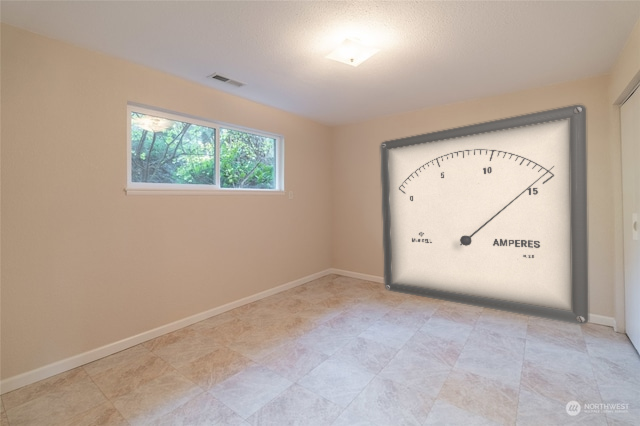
14.5 A
